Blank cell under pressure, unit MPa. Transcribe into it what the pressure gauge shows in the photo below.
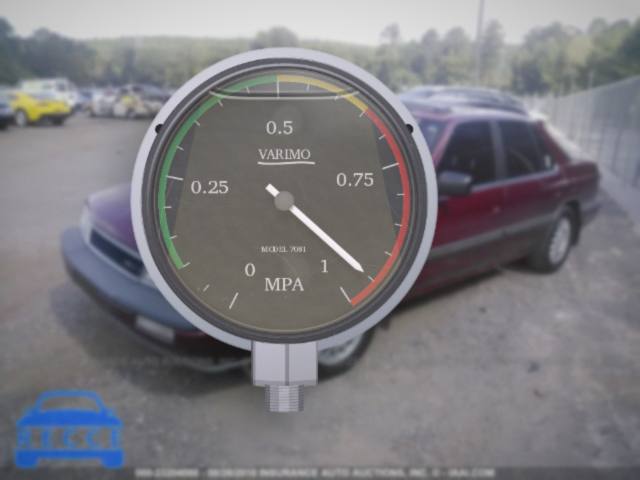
0.95 MPa
